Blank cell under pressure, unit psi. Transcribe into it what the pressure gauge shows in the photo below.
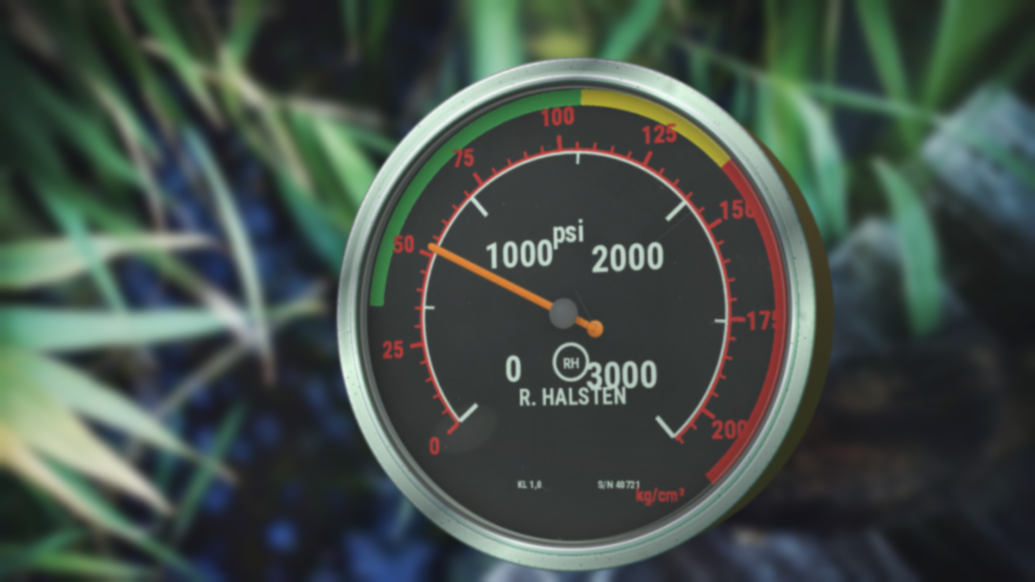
750 psi
